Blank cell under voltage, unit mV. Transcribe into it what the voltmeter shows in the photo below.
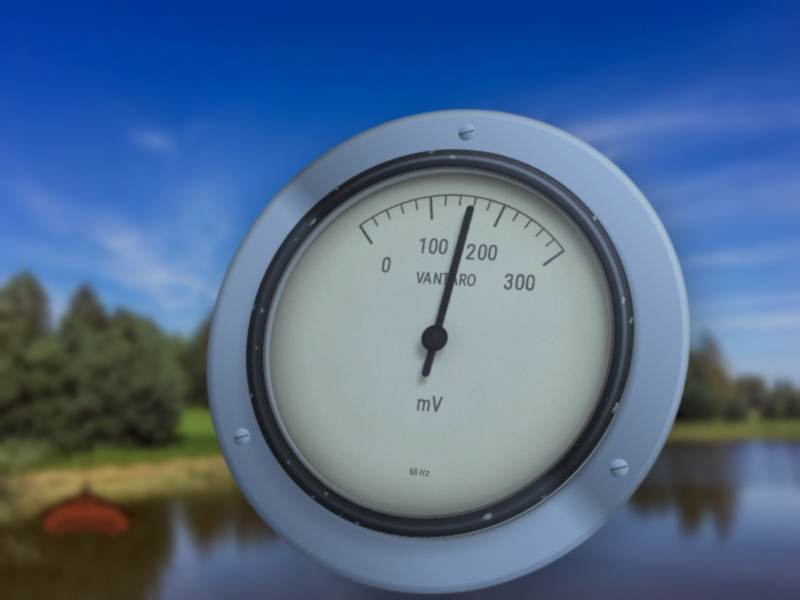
160 mV
